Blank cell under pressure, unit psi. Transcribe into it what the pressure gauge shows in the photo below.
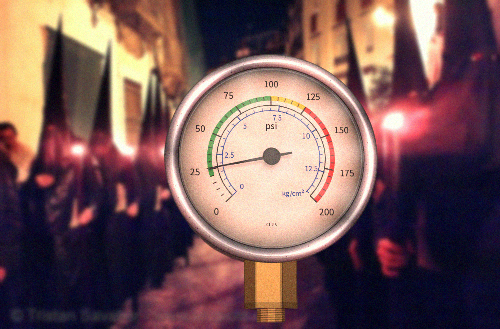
25 psi
